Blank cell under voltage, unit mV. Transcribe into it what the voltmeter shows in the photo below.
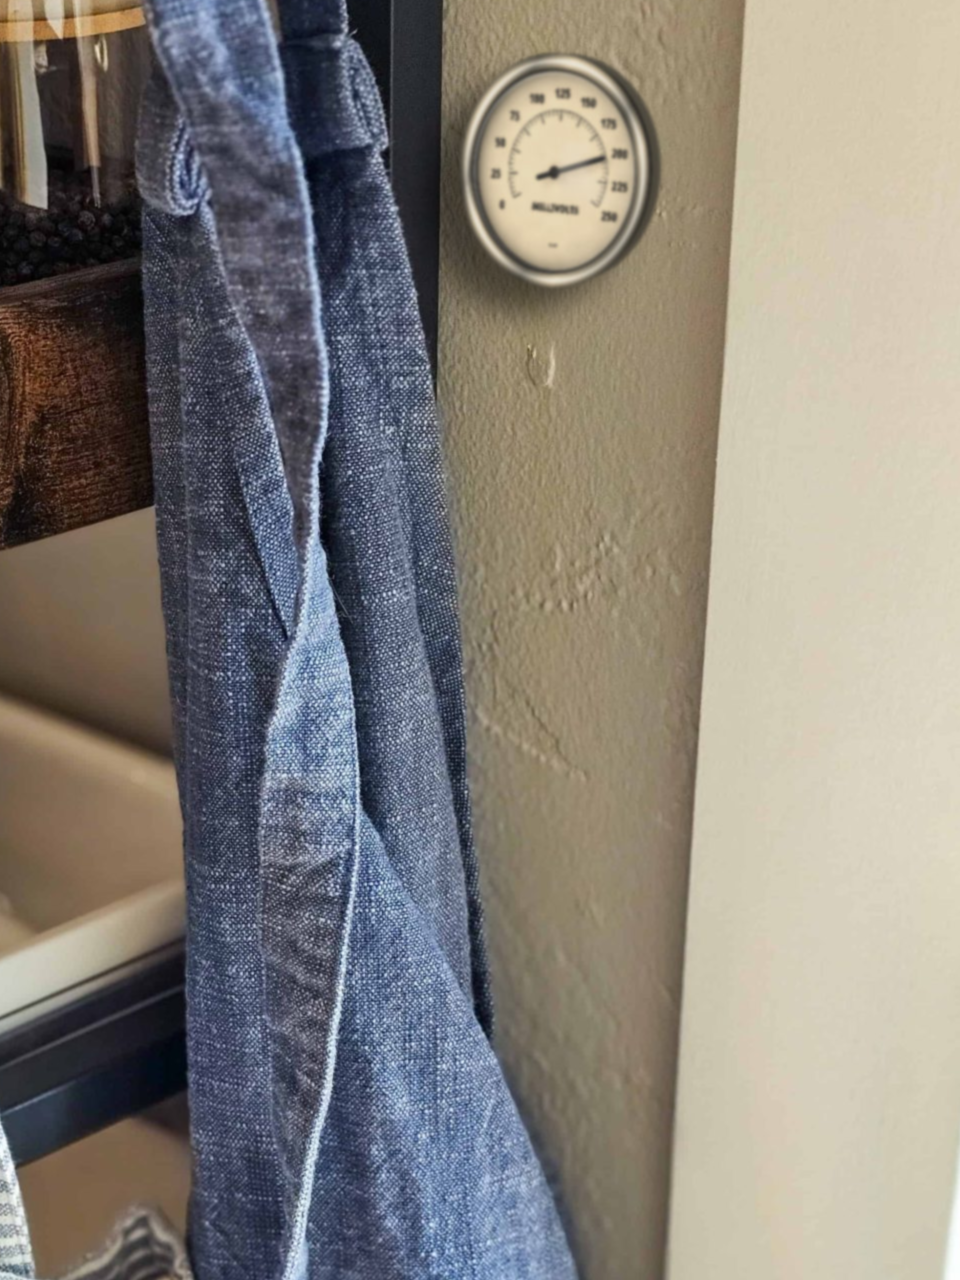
200 mV
